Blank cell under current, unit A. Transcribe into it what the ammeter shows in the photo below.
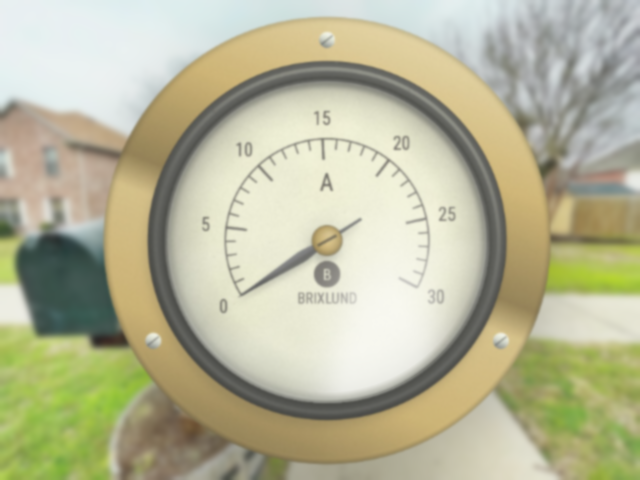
0 A
